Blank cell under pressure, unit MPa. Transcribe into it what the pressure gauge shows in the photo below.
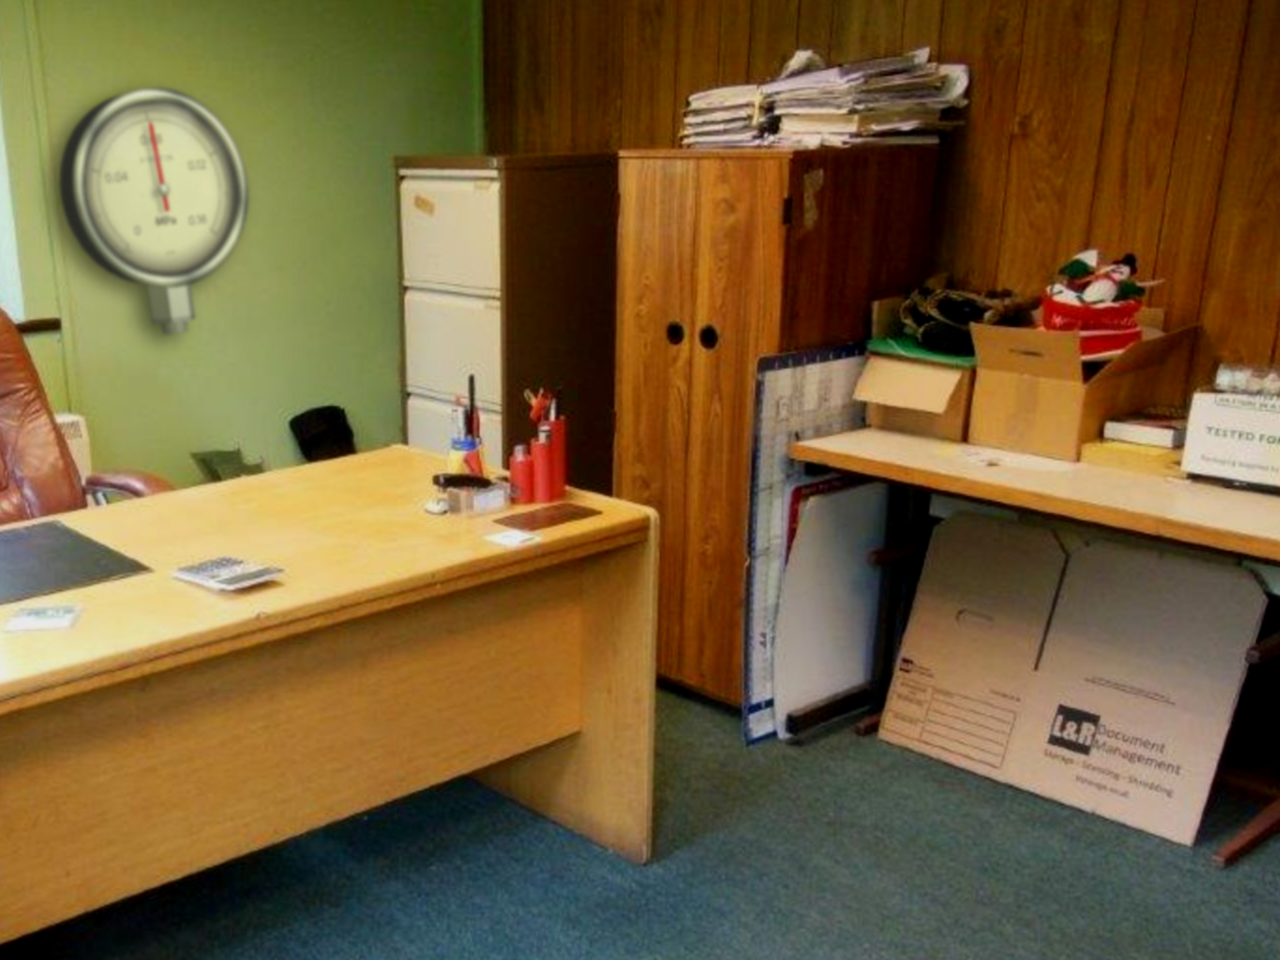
0.08 MPa
